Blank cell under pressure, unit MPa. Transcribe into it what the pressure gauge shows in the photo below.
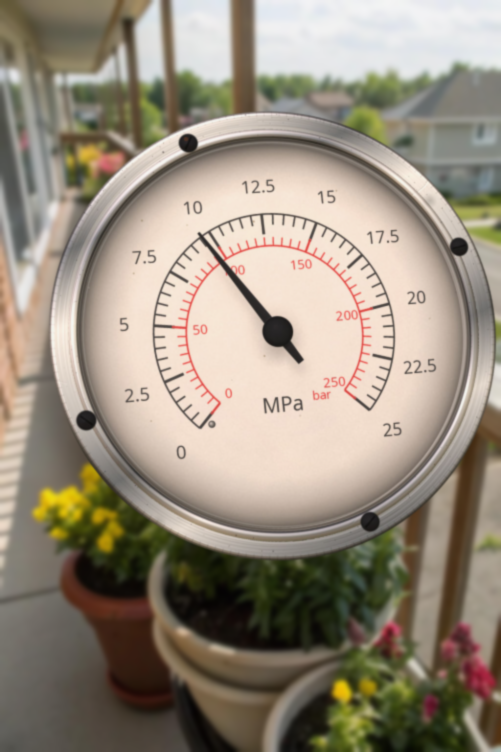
9.5 MPa
